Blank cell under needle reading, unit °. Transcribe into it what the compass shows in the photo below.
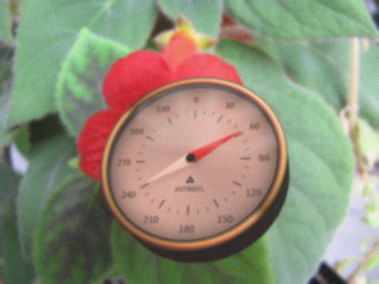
60 °
